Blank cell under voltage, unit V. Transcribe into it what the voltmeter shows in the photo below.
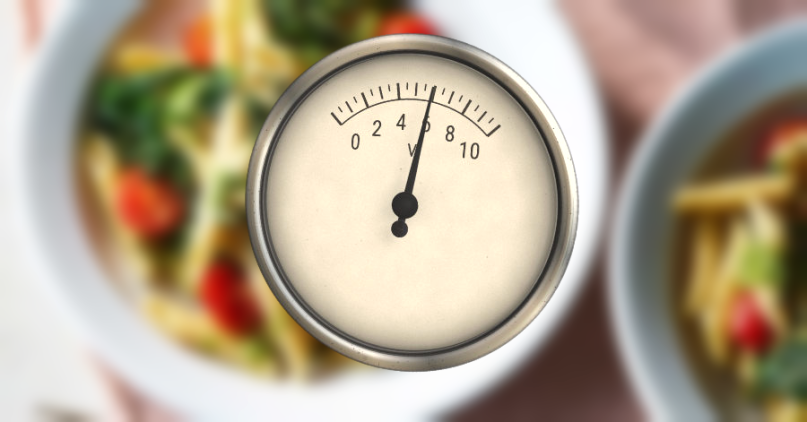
6 V
